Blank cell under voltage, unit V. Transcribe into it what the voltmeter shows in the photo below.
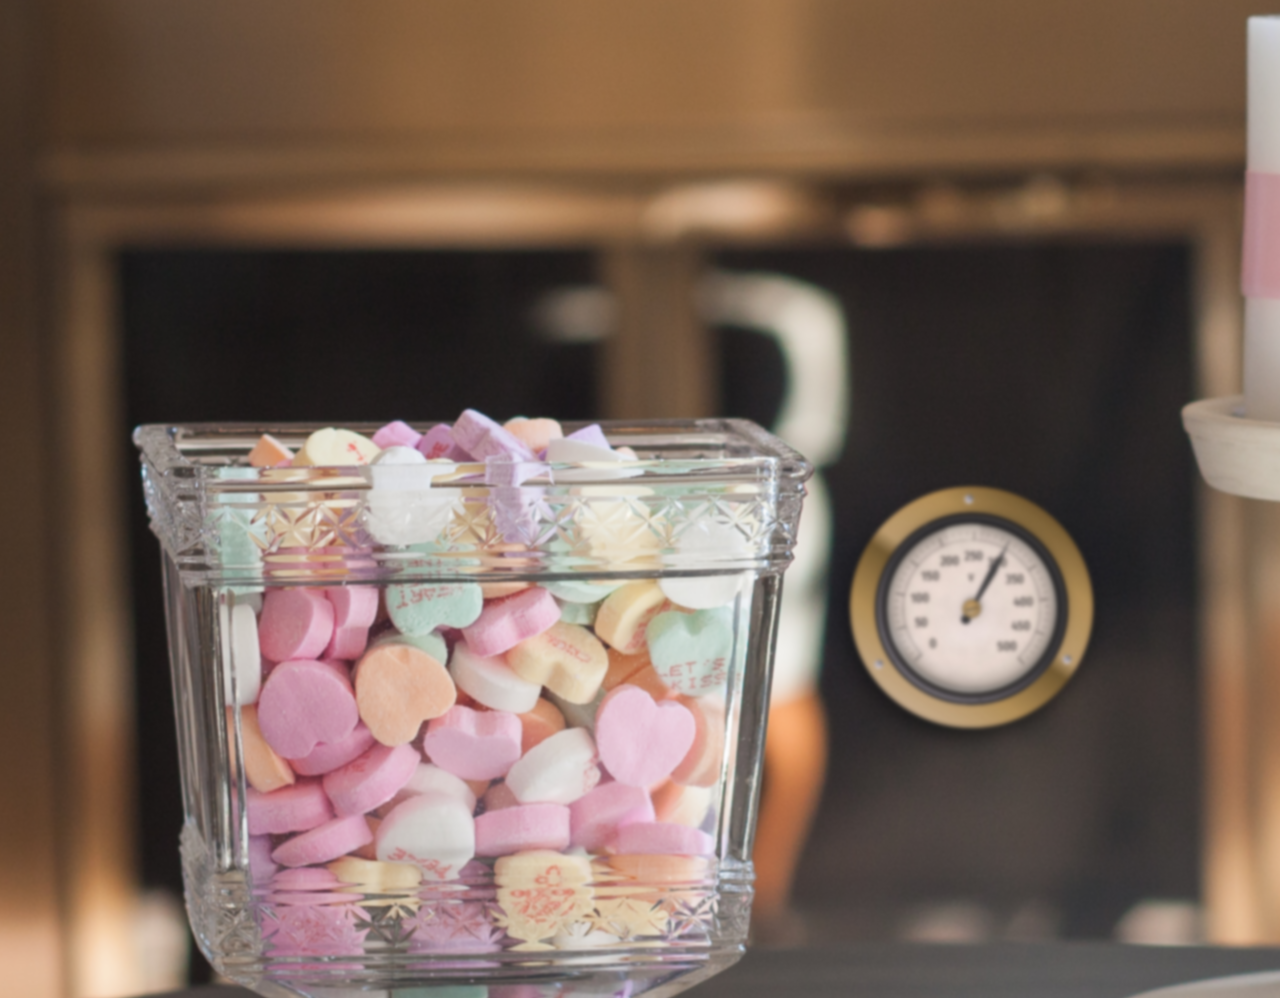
300 V
